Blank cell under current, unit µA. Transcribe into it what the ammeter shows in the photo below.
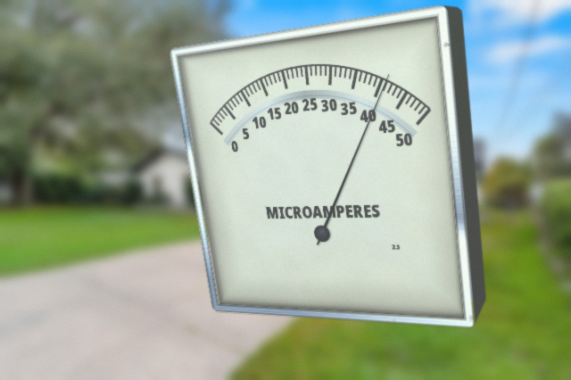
41 µA
